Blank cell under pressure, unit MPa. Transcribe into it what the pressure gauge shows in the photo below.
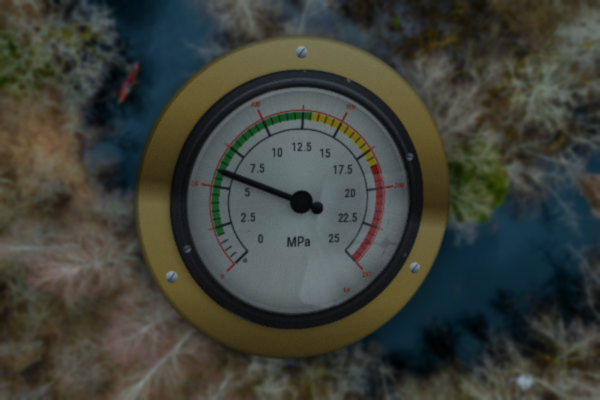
6 MPa
